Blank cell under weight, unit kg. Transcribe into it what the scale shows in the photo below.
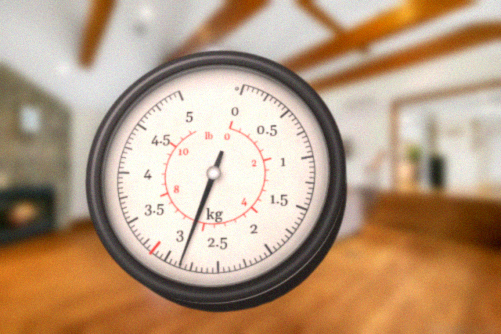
2.85 kg
